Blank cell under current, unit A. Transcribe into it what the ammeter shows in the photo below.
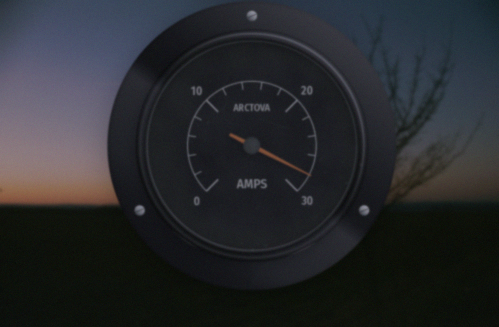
28 A
